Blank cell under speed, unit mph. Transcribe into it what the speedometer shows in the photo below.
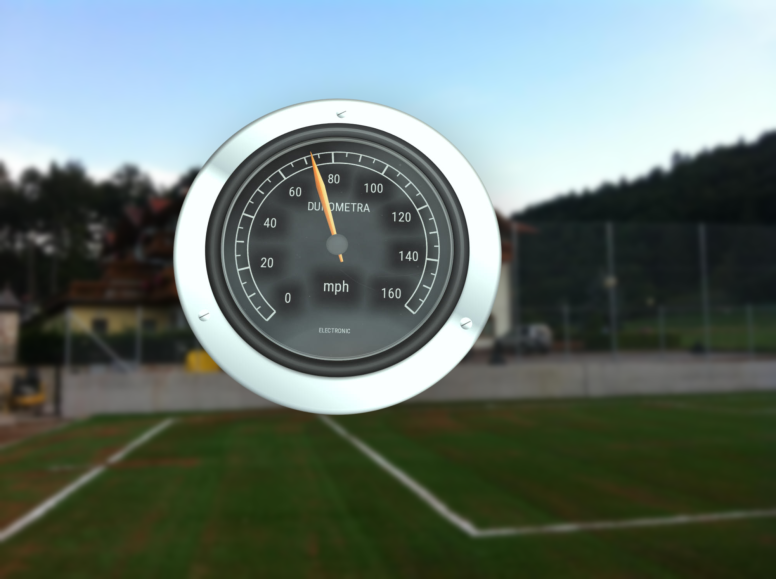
72.5 mph
